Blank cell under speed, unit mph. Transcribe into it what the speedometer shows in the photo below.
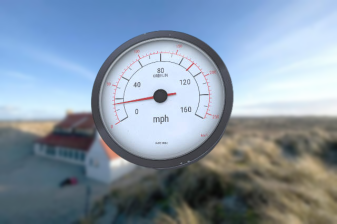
15 mph
